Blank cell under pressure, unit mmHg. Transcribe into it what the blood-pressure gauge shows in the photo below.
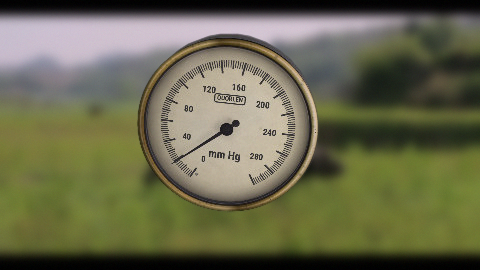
20 mmHg
